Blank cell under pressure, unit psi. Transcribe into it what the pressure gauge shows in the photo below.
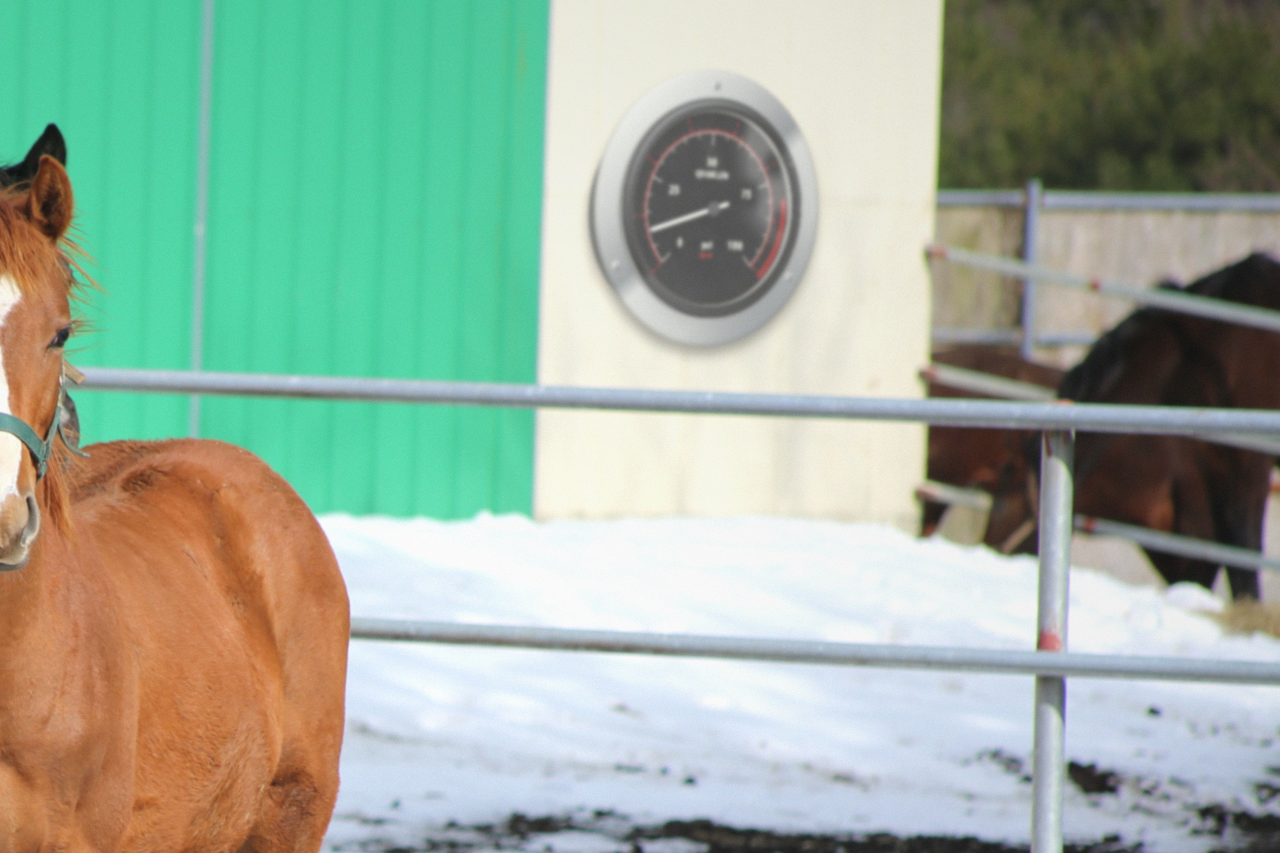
10 psi
